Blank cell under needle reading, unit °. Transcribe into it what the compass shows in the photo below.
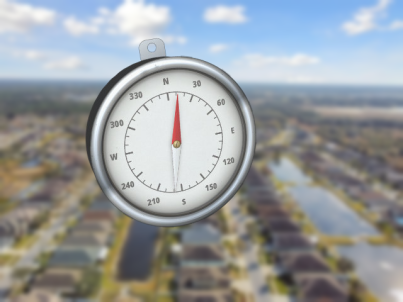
10 °
